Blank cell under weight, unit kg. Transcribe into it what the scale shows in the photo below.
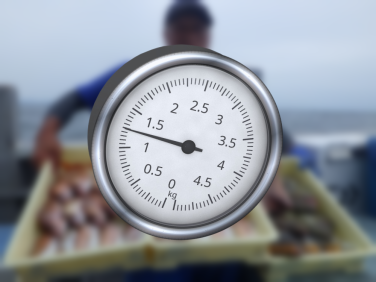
1.25 kg
